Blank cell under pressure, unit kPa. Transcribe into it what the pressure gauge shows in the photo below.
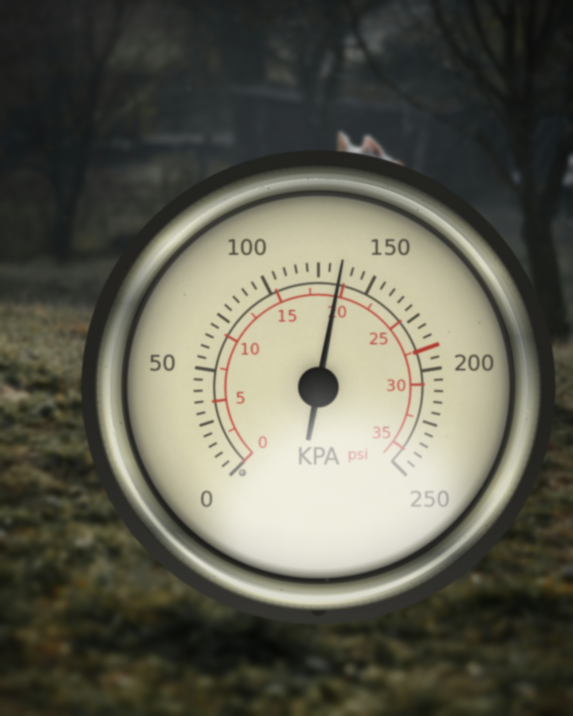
135 kPa
